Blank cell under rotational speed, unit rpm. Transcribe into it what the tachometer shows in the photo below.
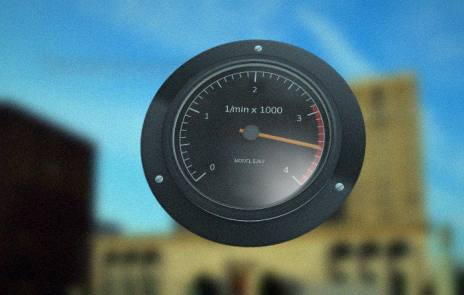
3500 rpm
